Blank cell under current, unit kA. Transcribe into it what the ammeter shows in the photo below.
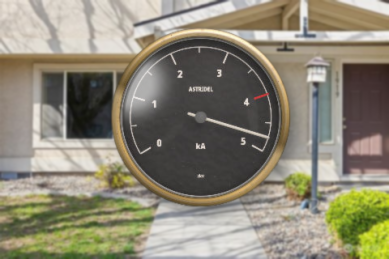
4.75 kA
